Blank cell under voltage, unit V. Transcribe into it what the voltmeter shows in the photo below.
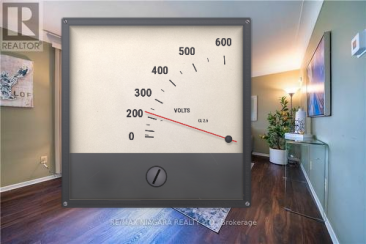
225 V
